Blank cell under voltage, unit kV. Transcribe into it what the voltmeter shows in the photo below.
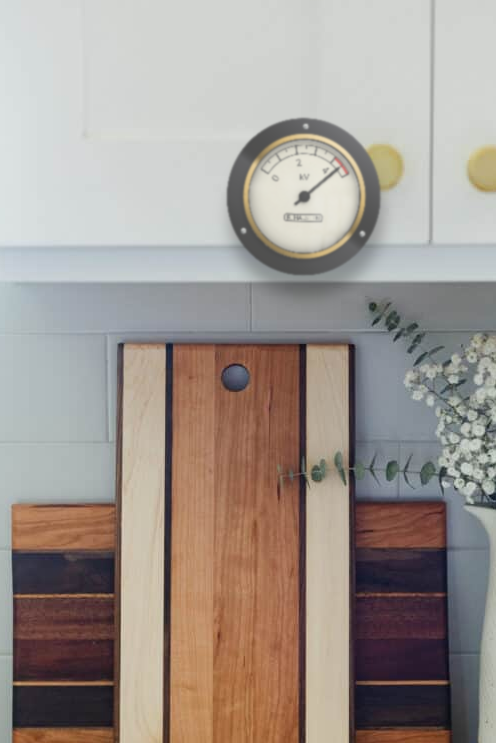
4.5 kV
